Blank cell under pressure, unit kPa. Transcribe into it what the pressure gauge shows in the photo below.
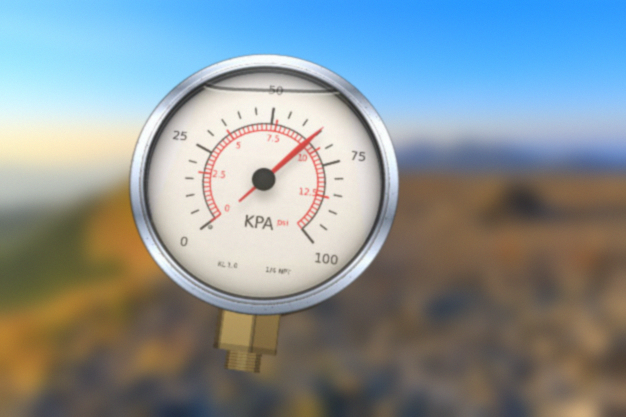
65 kPa
